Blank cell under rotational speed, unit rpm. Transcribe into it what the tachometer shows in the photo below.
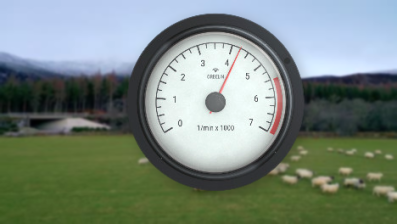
4250 rpm
